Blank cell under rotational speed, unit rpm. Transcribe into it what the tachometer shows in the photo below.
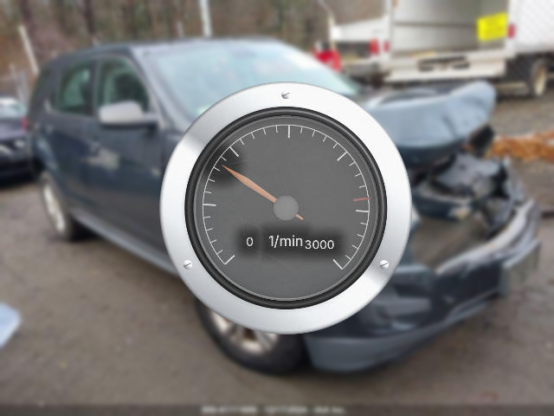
850 rpm
